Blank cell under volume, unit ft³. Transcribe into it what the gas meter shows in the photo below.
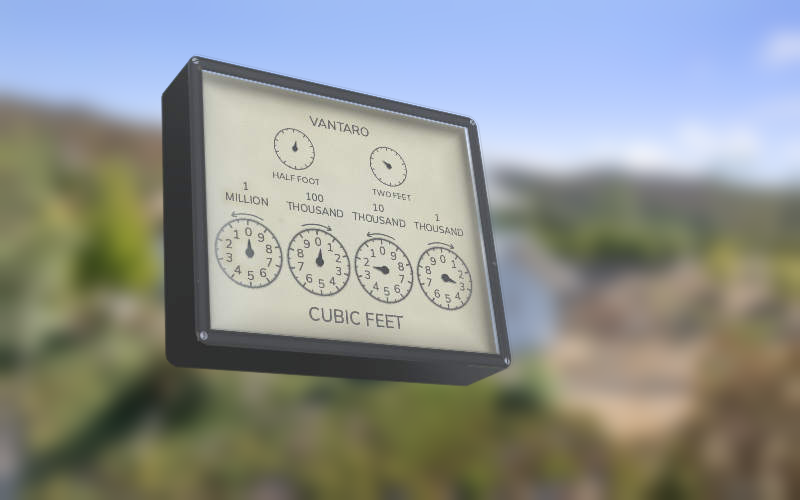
2300 ft³
